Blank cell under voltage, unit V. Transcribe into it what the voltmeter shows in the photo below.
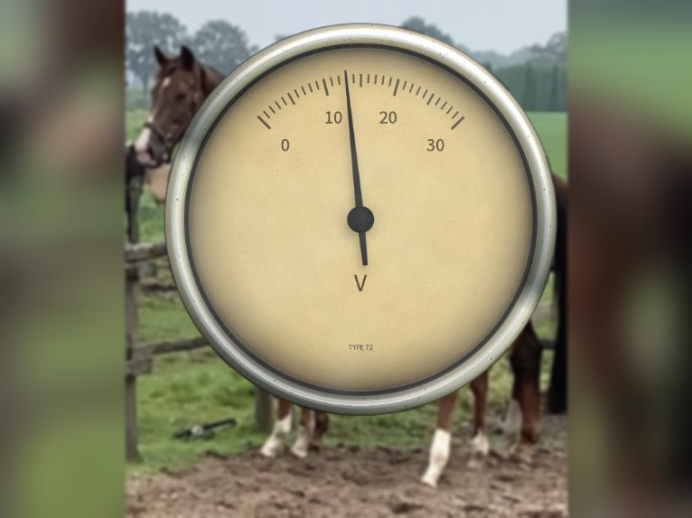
13 V
